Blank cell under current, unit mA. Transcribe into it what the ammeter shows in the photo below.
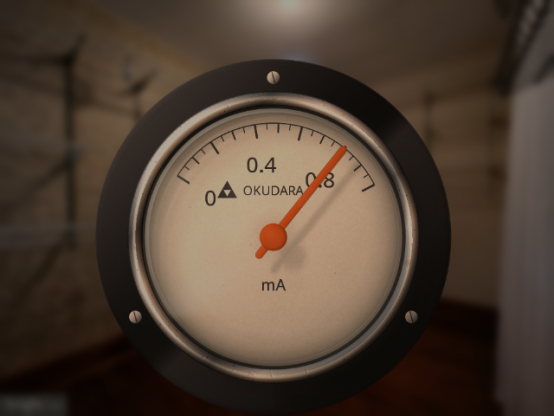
0.8 mA
